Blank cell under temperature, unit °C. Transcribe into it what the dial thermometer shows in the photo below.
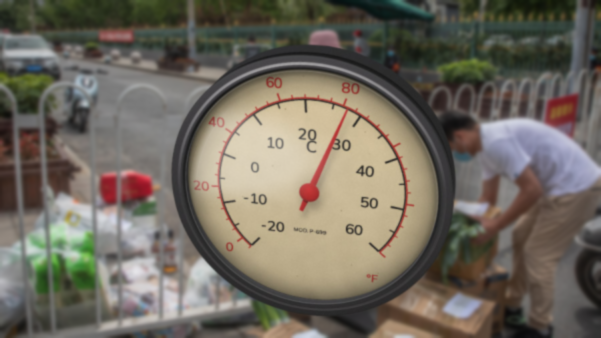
27.5 °C
